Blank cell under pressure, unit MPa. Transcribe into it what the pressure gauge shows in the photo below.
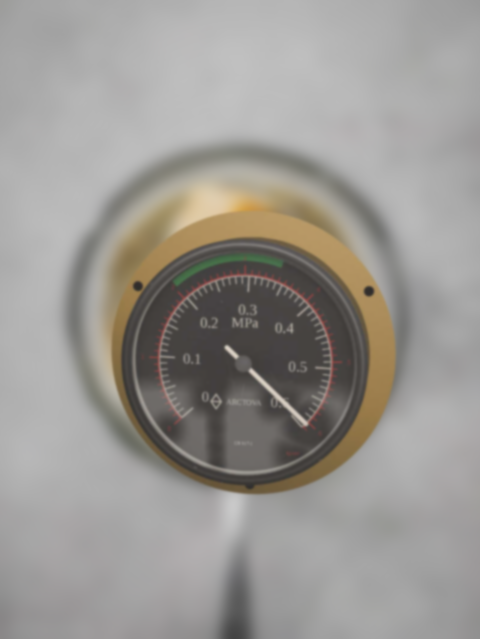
0.59 MPa
